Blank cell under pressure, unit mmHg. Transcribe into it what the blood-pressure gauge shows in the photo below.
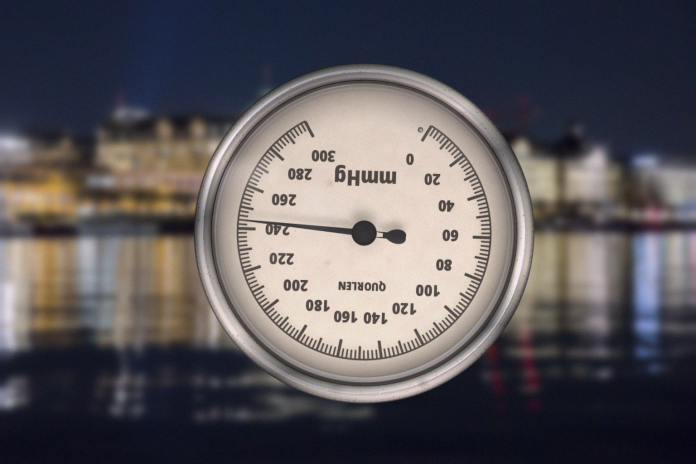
244 mmHg
